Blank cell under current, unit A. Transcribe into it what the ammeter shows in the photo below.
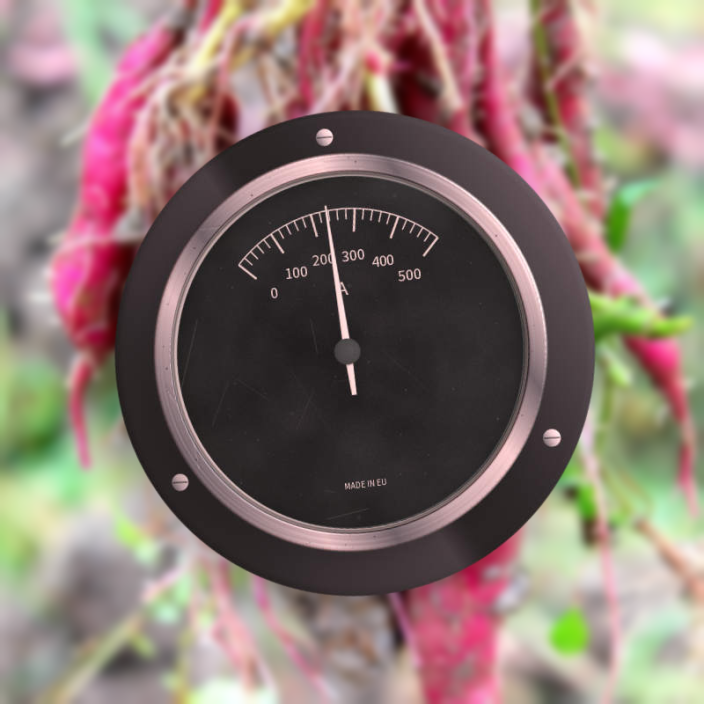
240 A
